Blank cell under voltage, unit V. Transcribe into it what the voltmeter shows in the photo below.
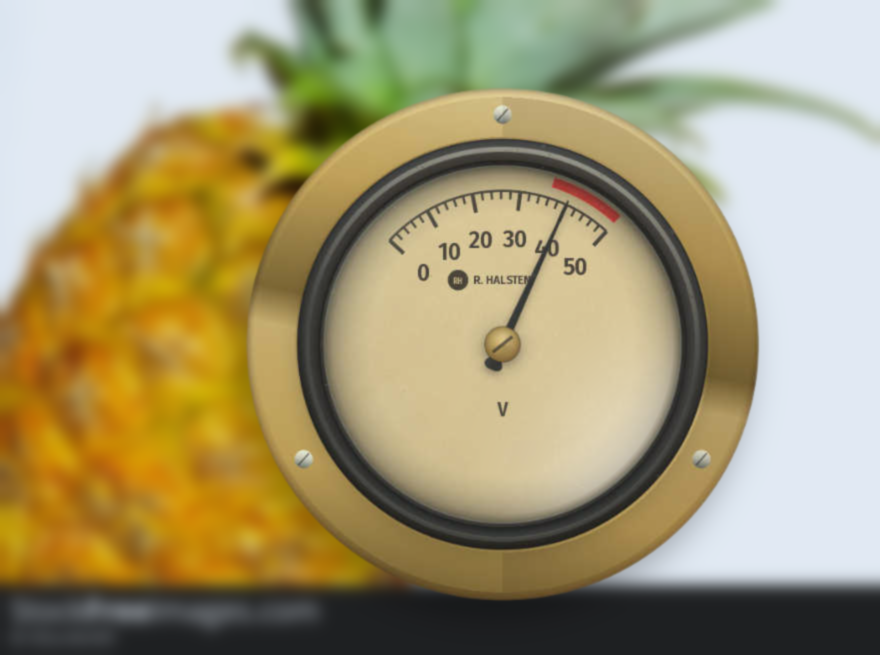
40 V
